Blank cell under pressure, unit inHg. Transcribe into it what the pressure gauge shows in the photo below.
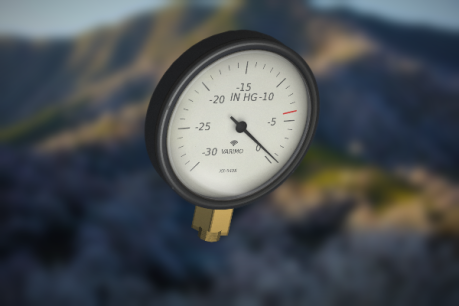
-0.5 inHg
